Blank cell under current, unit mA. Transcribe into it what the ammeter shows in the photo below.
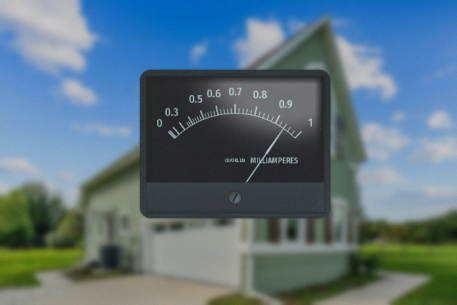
0.94 mA
